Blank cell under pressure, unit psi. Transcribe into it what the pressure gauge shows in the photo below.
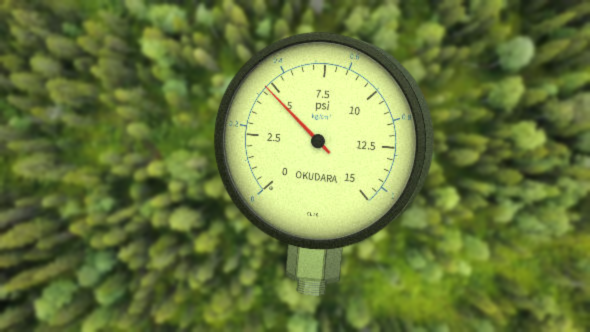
4.75 psi
